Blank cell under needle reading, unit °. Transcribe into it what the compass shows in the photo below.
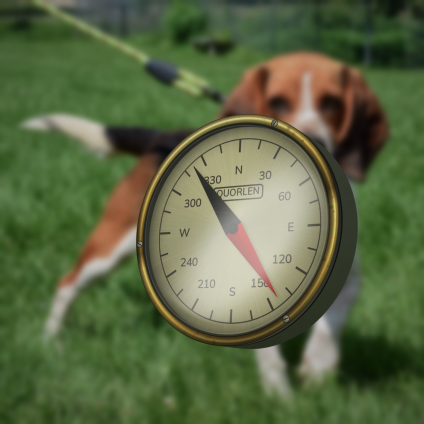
142.5 °
